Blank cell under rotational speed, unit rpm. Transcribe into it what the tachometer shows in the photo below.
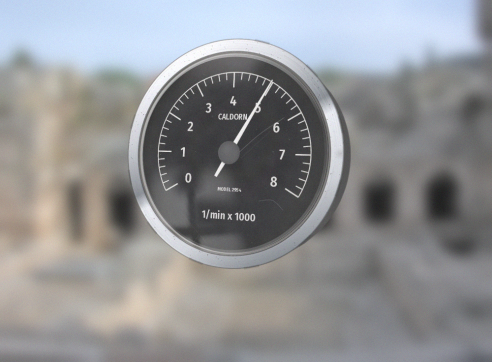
5000 rpm
